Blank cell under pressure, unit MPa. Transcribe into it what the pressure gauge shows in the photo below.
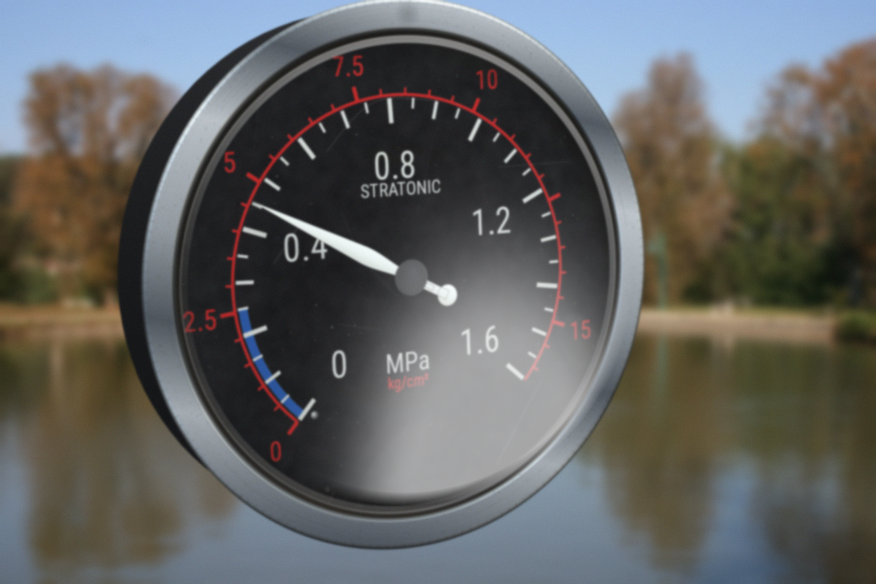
0.45 MPa
